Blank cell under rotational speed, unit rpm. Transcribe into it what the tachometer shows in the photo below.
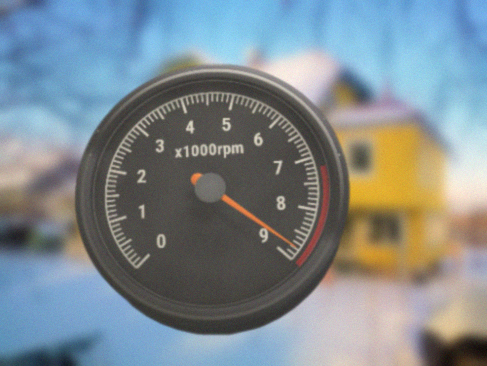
8800 rpm
